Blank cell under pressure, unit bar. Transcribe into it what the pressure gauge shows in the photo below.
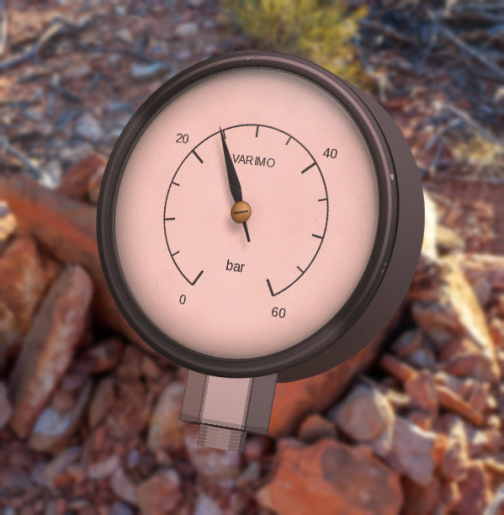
25 bar
